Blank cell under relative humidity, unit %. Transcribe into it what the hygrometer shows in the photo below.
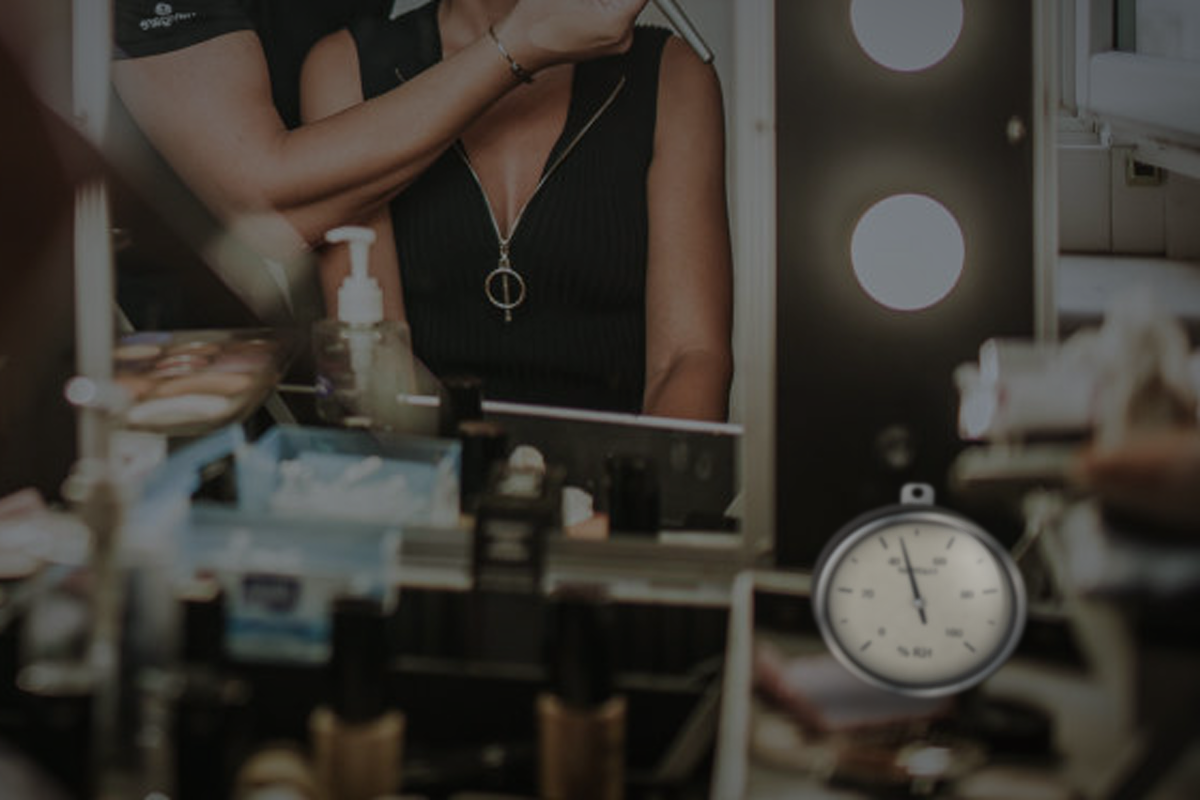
45 %
